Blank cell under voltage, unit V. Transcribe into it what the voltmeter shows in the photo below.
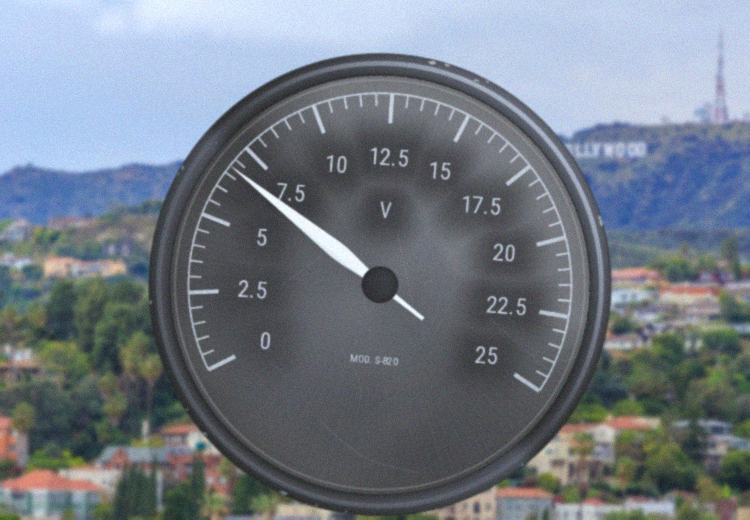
6.75 V
